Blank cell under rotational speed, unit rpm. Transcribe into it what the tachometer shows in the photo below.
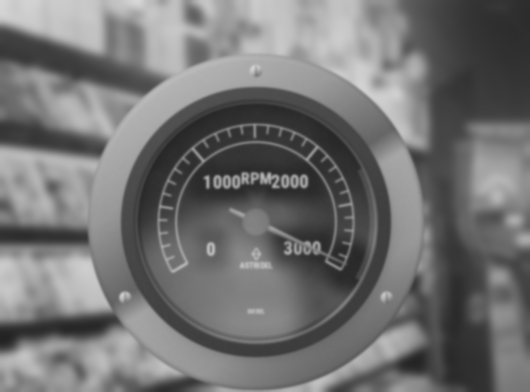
2950 rpm
